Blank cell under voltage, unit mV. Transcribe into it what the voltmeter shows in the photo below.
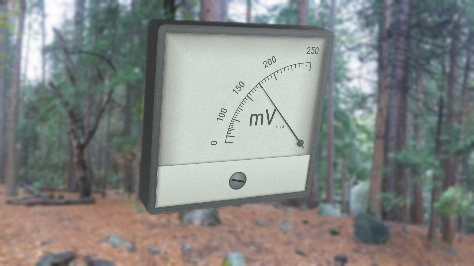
175 mV
